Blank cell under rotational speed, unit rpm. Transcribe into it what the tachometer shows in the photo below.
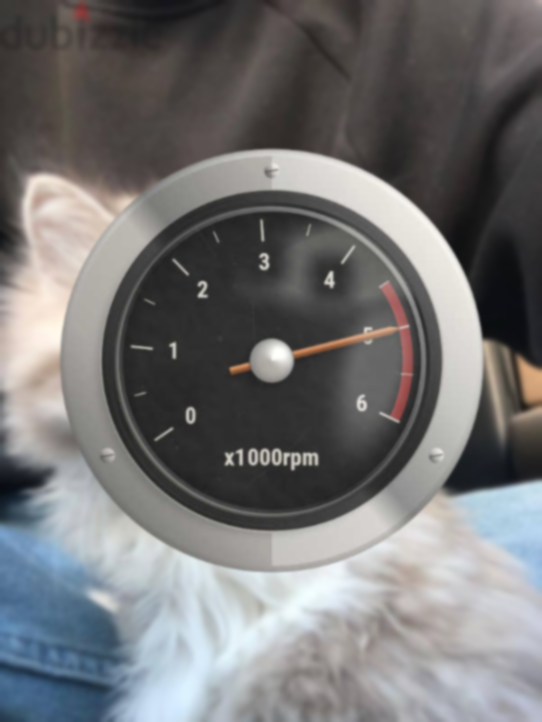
5000 rpm
